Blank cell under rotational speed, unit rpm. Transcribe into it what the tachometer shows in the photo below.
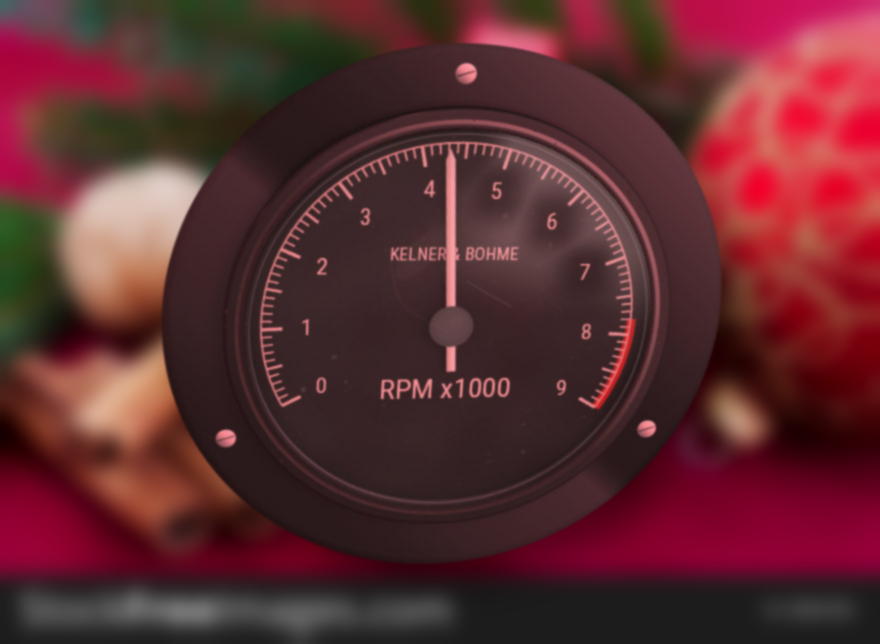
4300 rpm
